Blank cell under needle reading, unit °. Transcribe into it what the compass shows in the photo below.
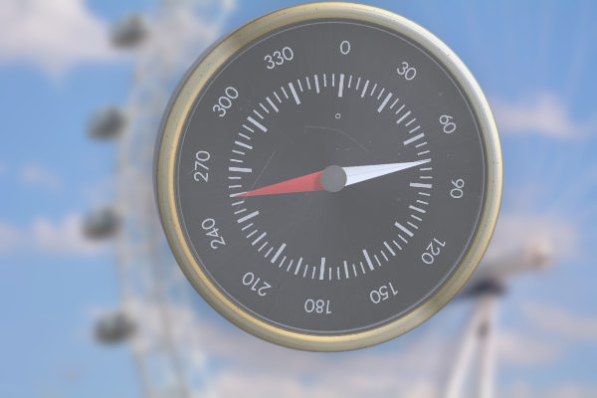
255 °
